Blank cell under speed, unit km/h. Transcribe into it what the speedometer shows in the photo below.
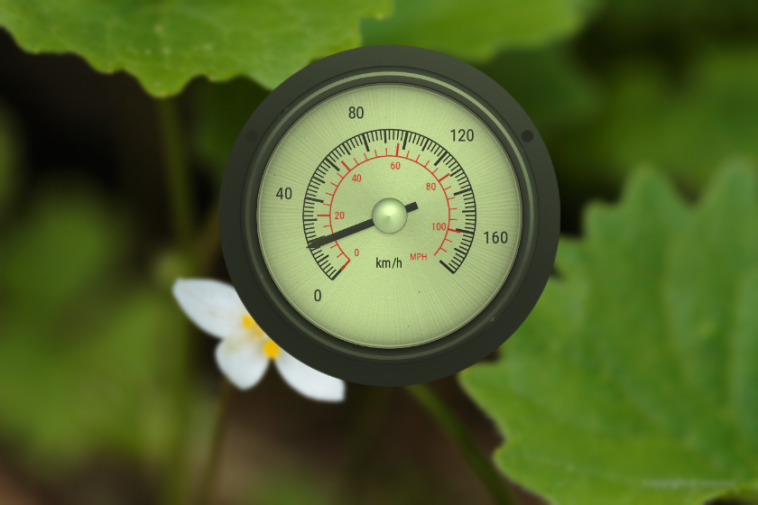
18 km/h
